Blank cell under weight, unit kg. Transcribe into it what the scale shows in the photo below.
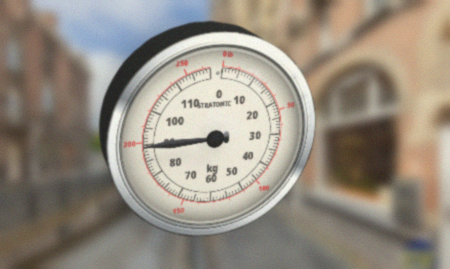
90 kg
